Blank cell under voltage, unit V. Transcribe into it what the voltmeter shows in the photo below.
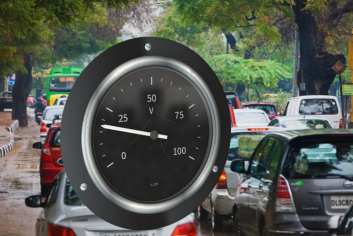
17.5 V
